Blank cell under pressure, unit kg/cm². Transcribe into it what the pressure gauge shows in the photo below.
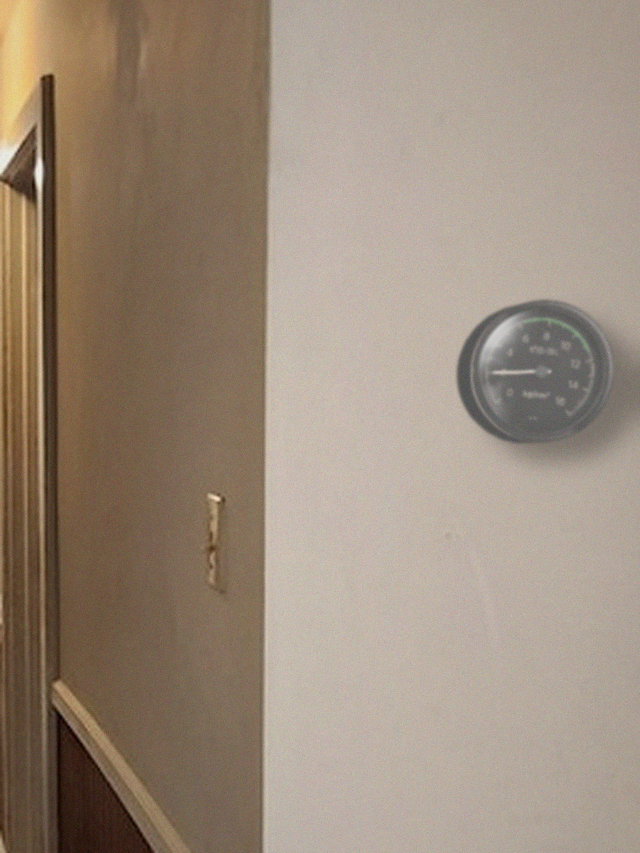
2 kg/cm²
